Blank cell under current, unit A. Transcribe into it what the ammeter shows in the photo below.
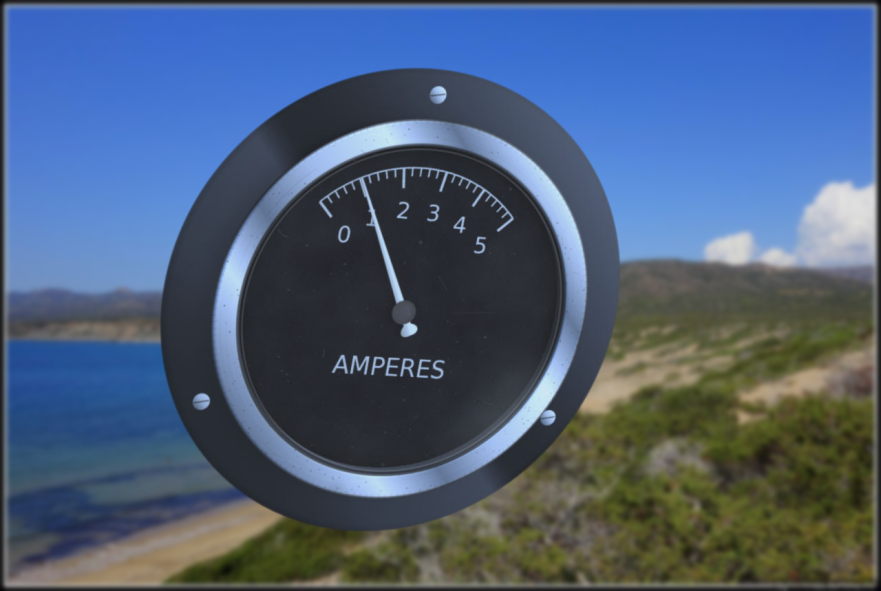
1 A
